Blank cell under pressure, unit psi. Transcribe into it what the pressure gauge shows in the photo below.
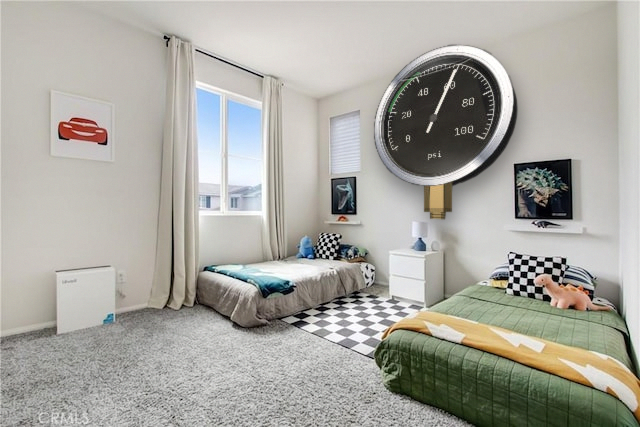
60 psi
